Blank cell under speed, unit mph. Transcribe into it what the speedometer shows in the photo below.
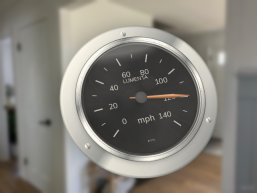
120 mph
